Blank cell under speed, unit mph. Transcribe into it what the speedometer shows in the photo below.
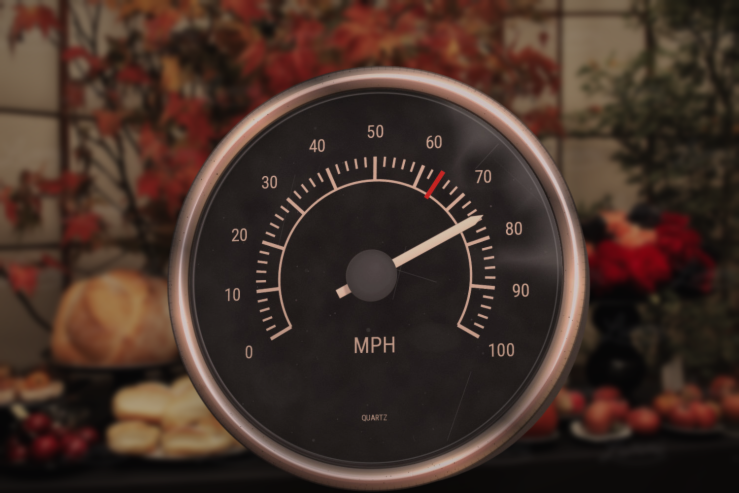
76 mph
